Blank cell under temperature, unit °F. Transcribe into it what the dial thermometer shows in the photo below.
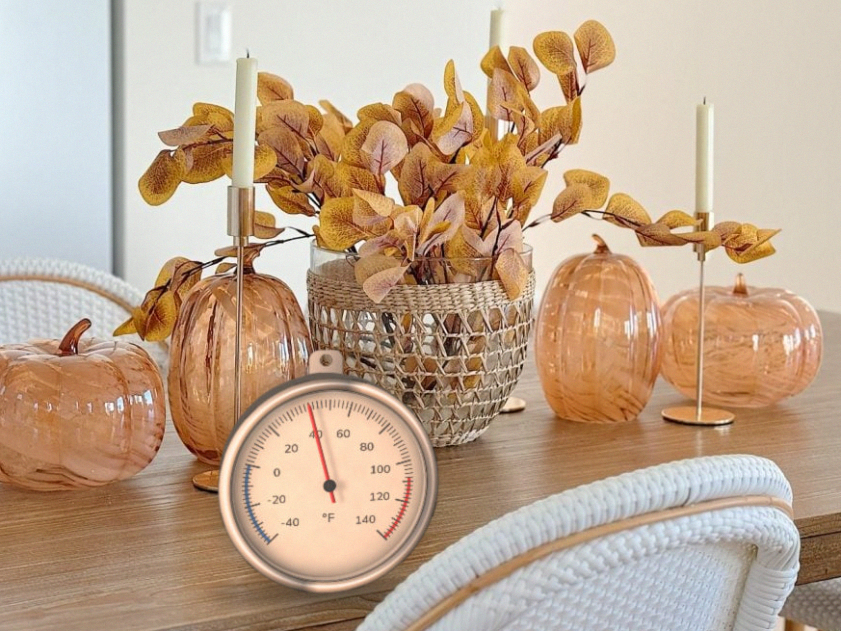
40 °F
